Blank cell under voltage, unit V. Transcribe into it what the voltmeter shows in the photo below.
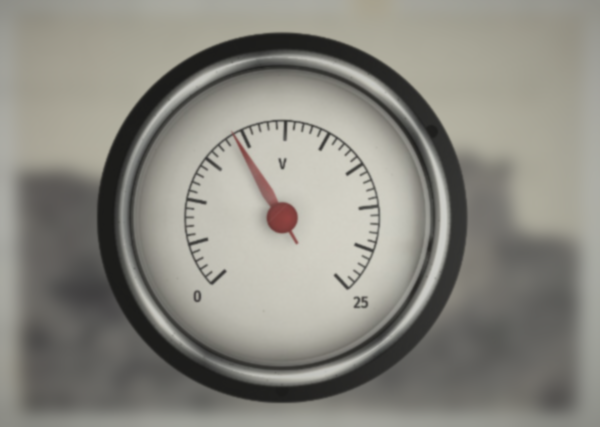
9.5 V
